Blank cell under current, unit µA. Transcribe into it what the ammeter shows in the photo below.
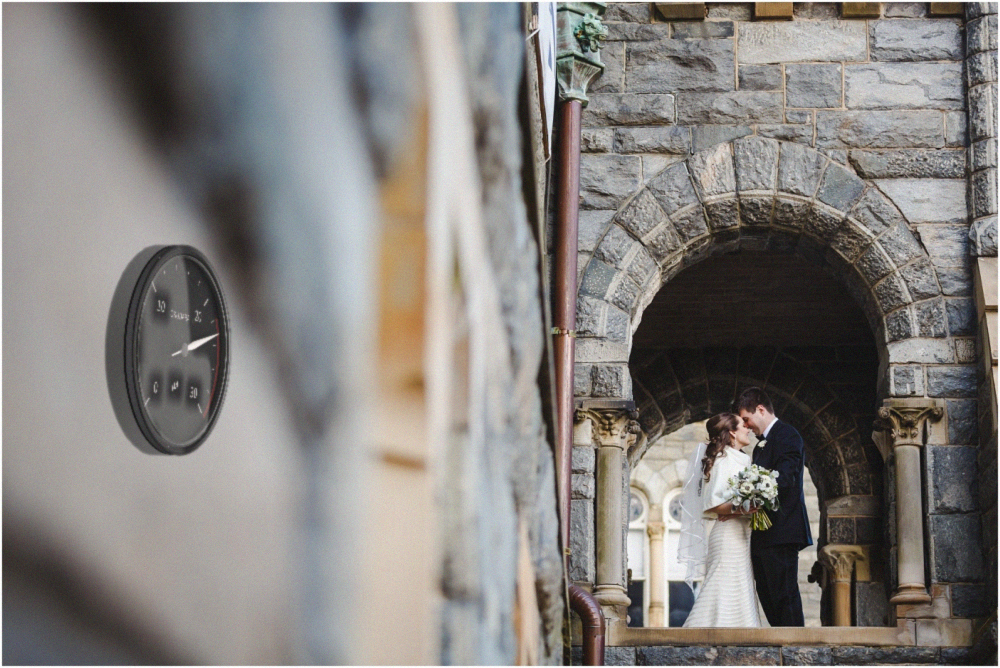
23 µA
